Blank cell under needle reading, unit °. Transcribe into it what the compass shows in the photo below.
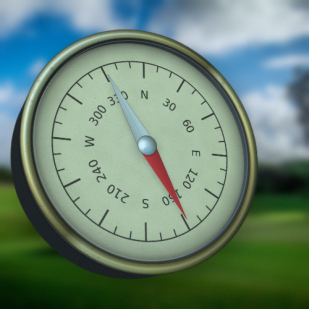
150 °
